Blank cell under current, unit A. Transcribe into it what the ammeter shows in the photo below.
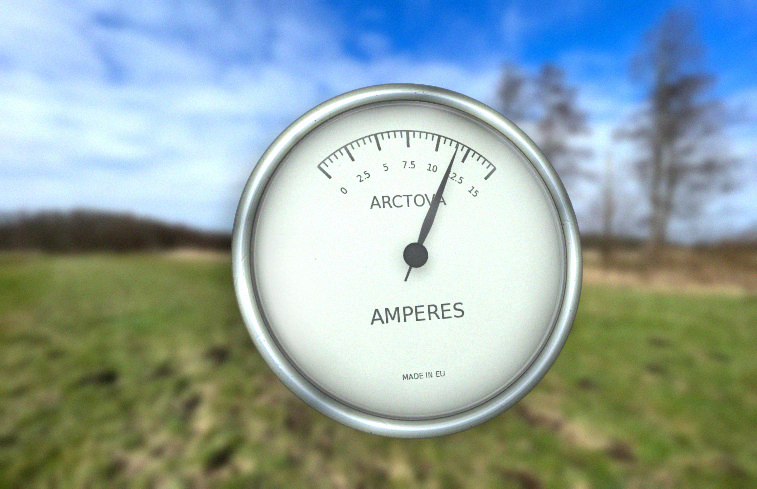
11.5 A
